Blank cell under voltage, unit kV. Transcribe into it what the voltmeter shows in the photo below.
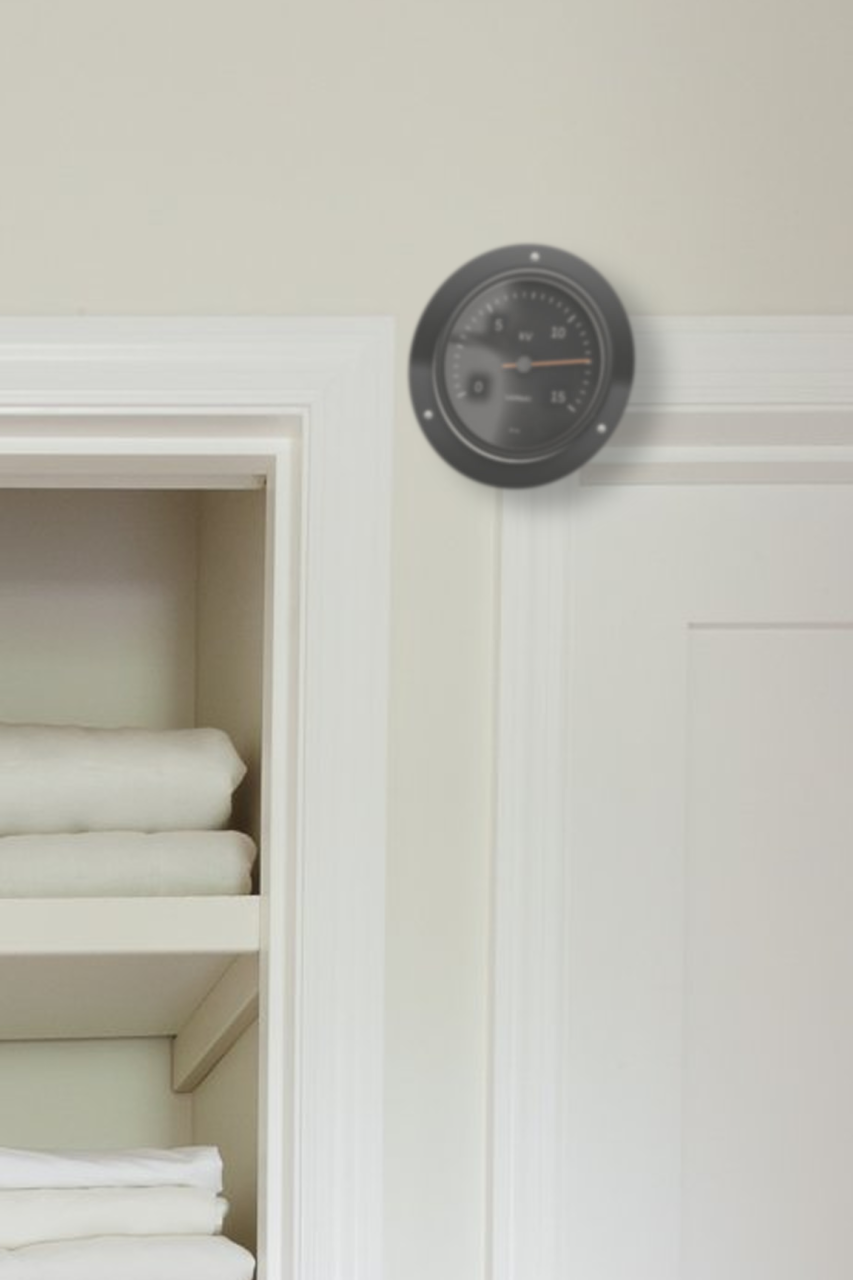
12.5 kV
